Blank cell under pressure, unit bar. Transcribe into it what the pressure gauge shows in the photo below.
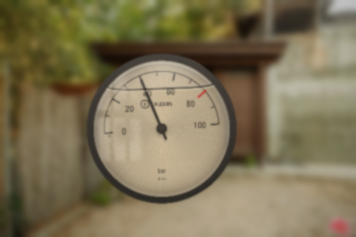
40 bar
